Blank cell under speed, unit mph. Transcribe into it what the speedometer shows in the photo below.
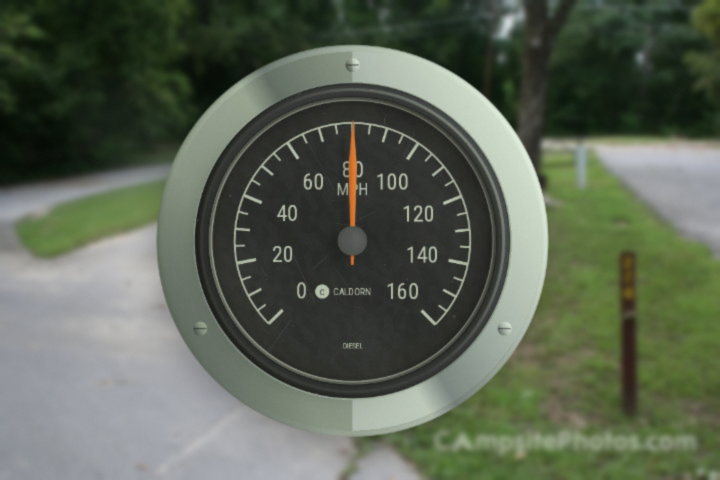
80 mph
